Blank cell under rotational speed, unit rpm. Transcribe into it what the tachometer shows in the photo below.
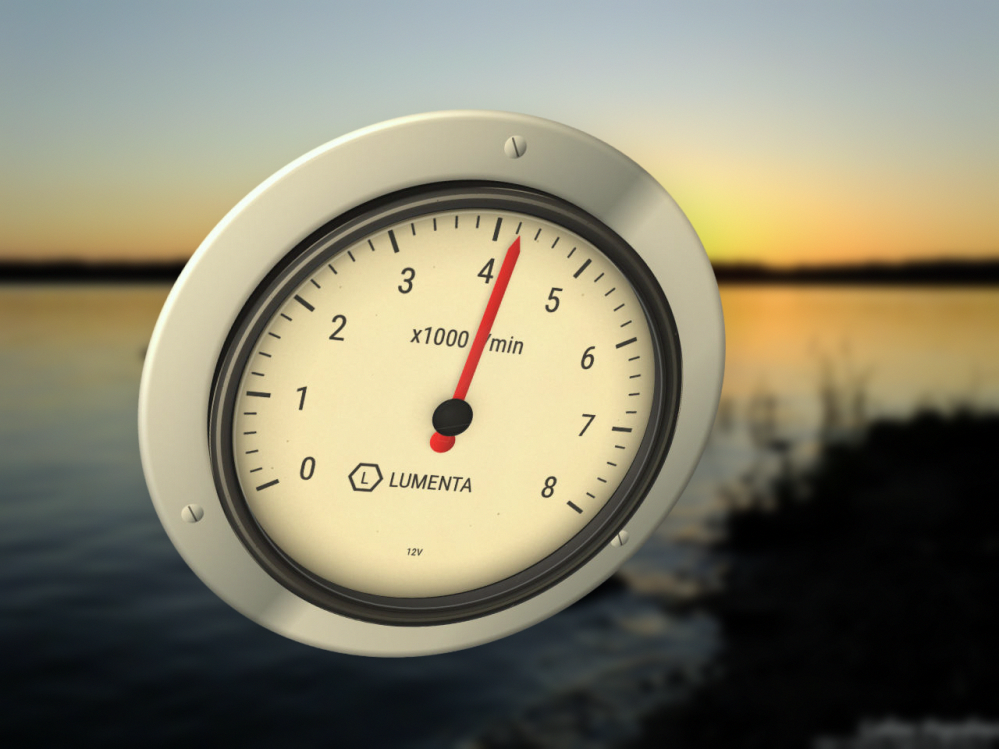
4200 rpm
